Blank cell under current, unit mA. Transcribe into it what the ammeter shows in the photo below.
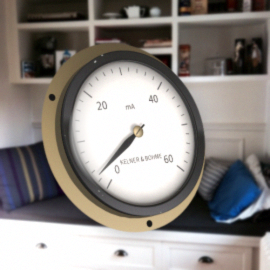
3 mA
